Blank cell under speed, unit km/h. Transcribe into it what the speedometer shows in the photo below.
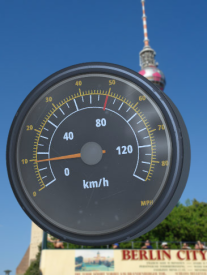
15 km/h
